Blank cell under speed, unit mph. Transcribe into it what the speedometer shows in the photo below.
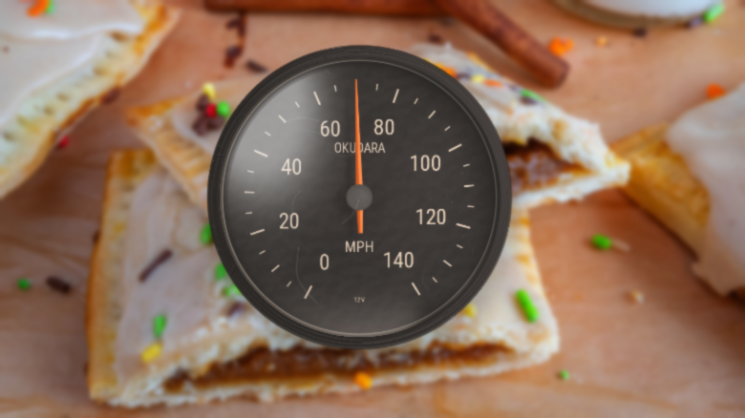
70 mph
